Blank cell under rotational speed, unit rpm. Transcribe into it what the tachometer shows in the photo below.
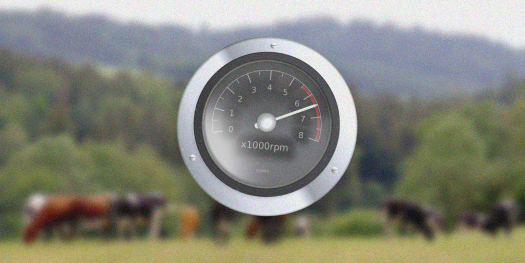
6500 rpm
